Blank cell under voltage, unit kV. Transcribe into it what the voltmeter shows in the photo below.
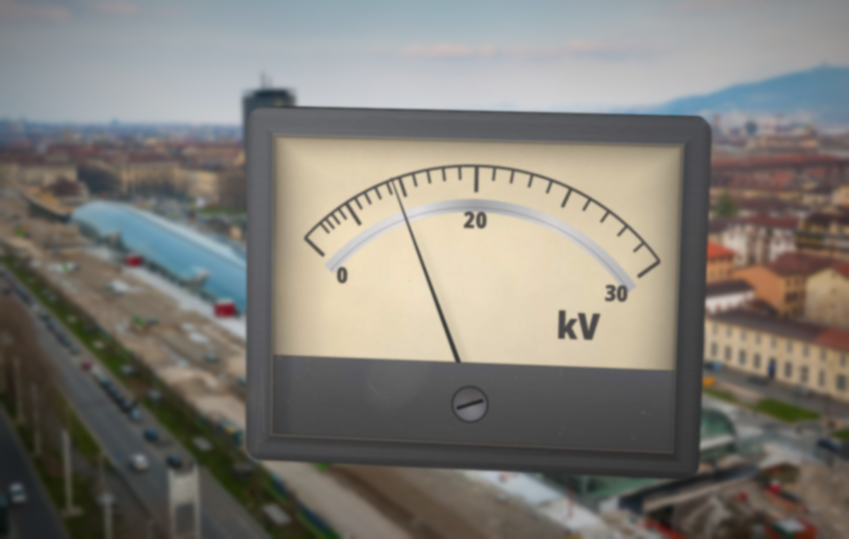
14.5 kV
